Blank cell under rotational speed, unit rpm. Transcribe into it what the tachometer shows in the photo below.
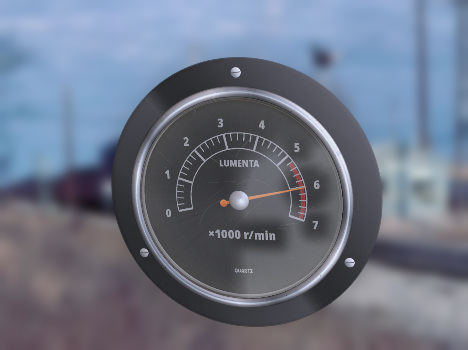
6000 rpm
